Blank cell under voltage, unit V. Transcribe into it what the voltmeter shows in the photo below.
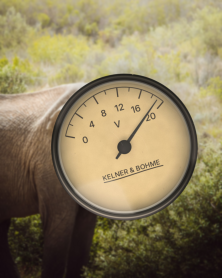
19 V
